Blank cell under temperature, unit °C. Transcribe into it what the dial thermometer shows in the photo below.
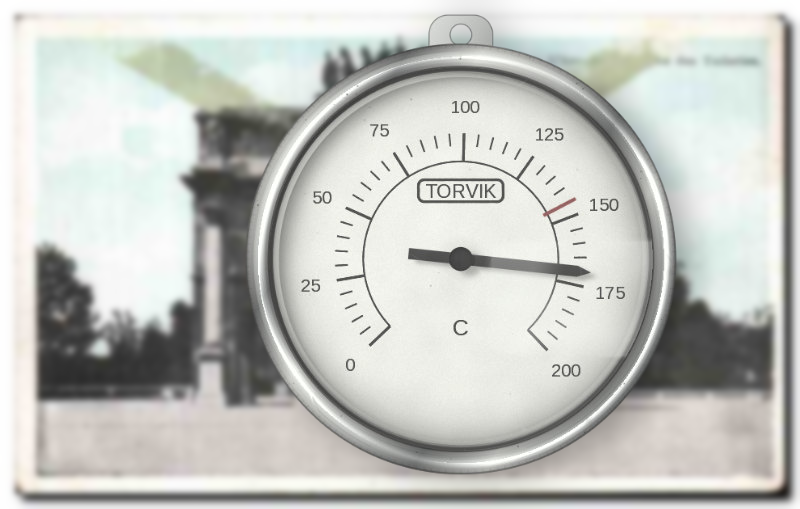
170 °C
